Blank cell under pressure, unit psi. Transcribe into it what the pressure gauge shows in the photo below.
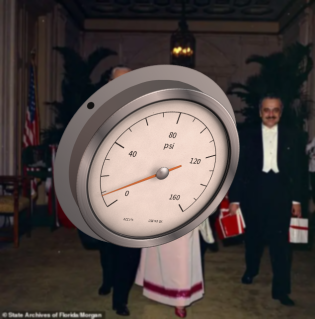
10 psi
